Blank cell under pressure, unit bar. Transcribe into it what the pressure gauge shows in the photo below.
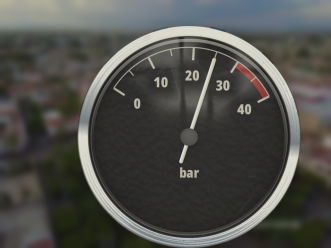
25 bar
